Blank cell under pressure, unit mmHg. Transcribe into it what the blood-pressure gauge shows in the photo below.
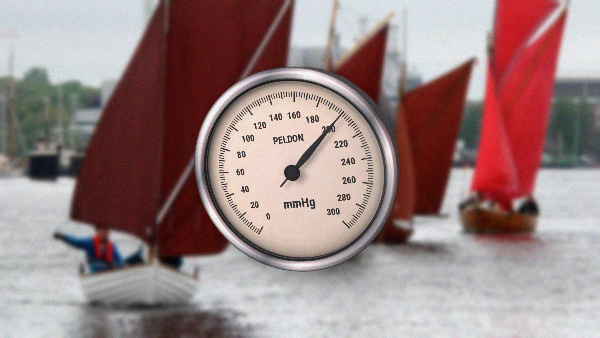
200 mmHg
